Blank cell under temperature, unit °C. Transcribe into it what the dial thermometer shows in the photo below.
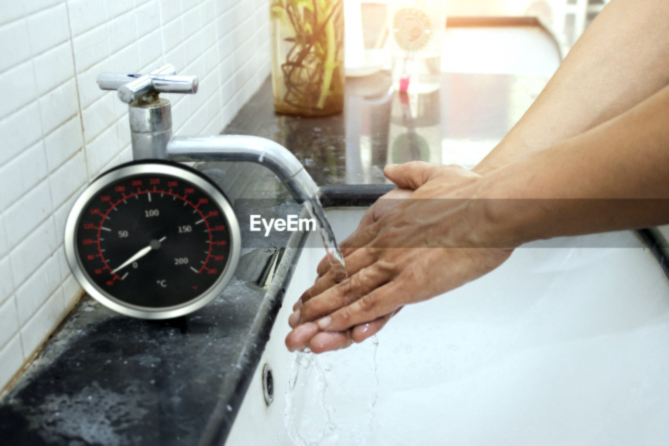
10 °C
